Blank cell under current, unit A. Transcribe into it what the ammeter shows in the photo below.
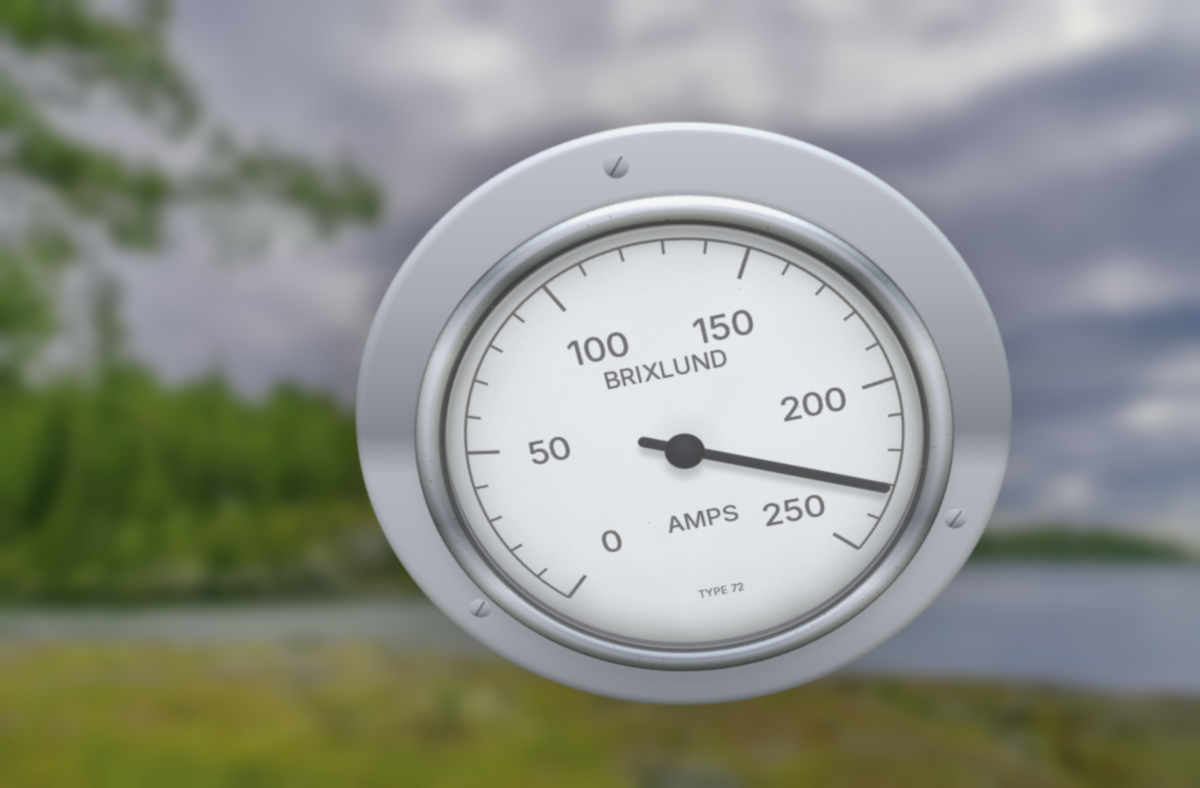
230 A
